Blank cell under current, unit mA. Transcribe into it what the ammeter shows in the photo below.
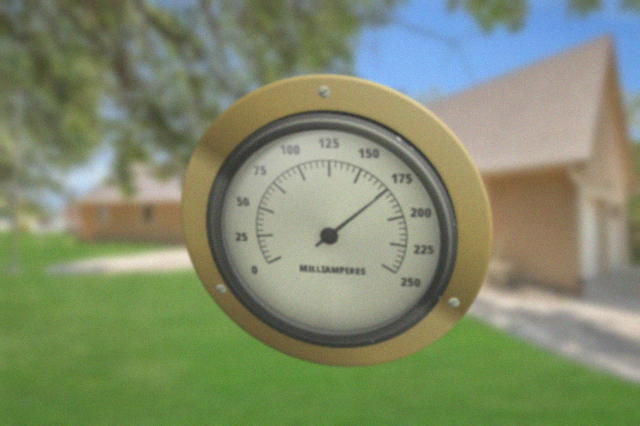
175 mA
